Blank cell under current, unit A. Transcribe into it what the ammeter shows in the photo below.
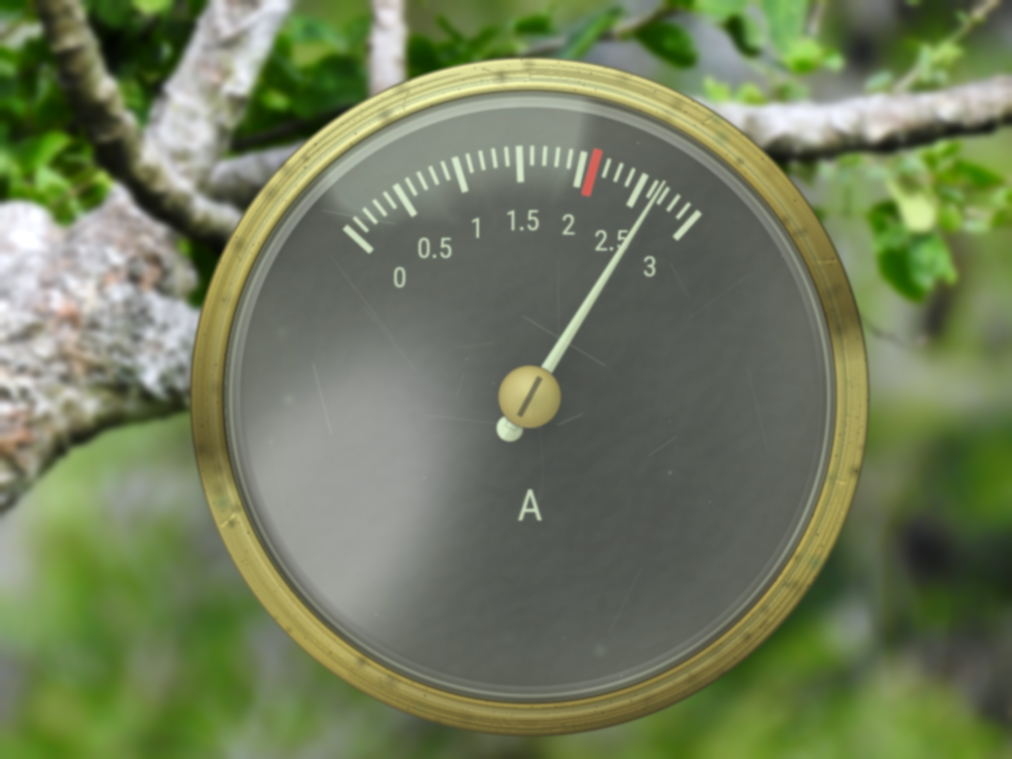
2.65 A
